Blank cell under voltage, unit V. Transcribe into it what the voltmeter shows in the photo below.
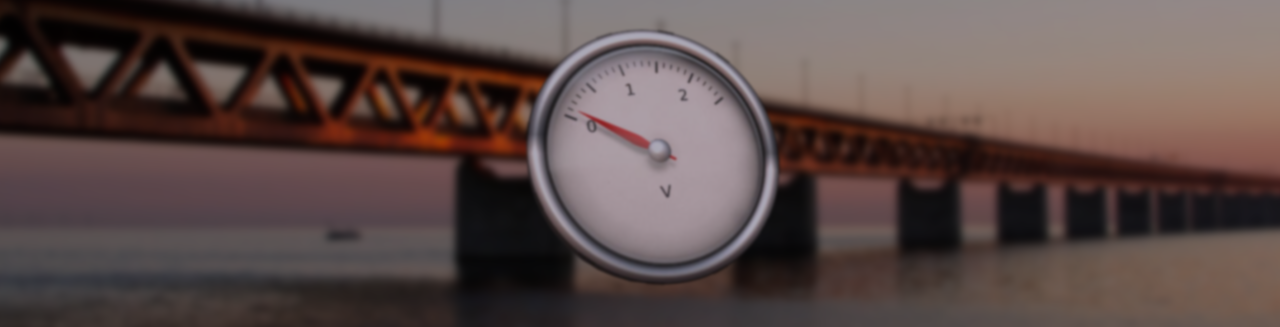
0.1 V
